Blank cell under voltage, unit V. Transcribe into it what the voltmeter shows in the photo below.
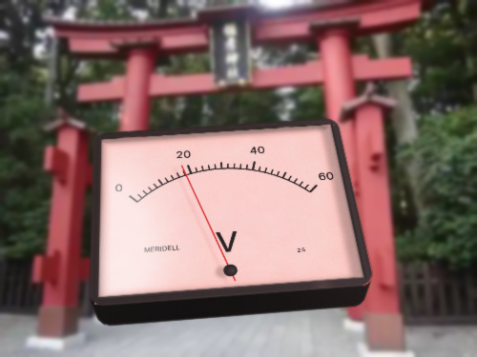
18 V
